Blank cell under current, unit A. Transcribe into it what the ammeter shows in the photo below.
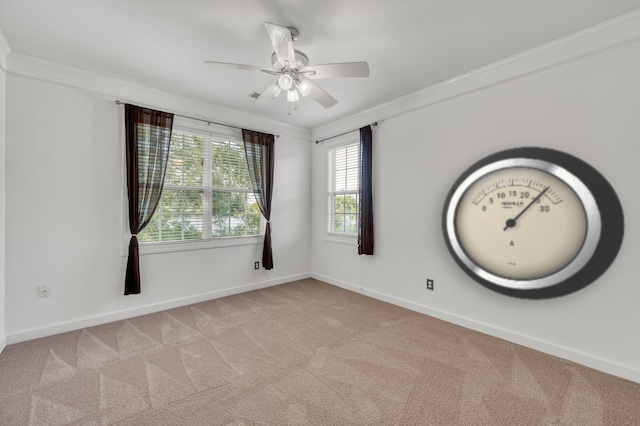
25 A
